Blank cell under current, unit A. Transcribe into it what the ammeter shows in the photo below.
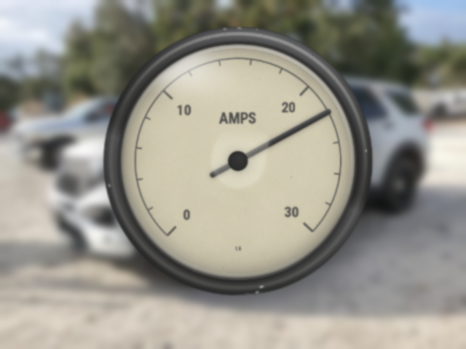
22 A
